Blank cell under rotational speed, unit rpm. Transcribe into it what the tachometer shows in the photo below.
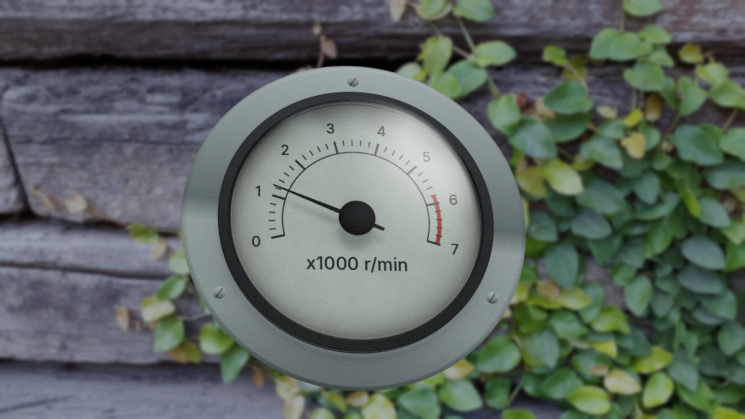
1200 rpm
